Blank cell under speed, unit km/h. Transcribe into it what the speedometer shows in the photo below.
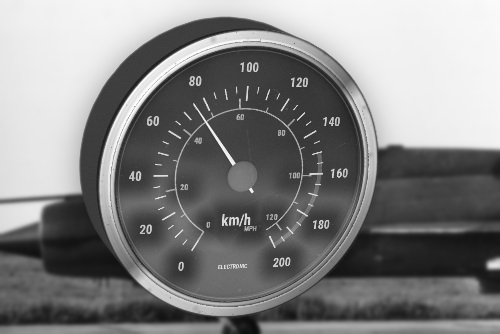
75 km/h
